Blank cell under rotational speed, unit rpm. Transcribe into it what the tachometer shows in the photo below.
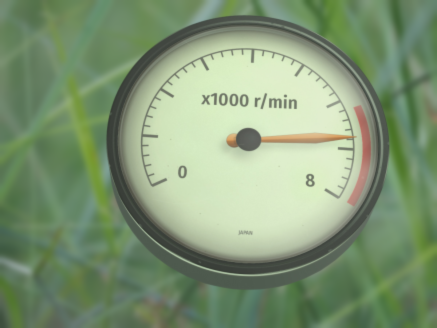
6800 rpm
